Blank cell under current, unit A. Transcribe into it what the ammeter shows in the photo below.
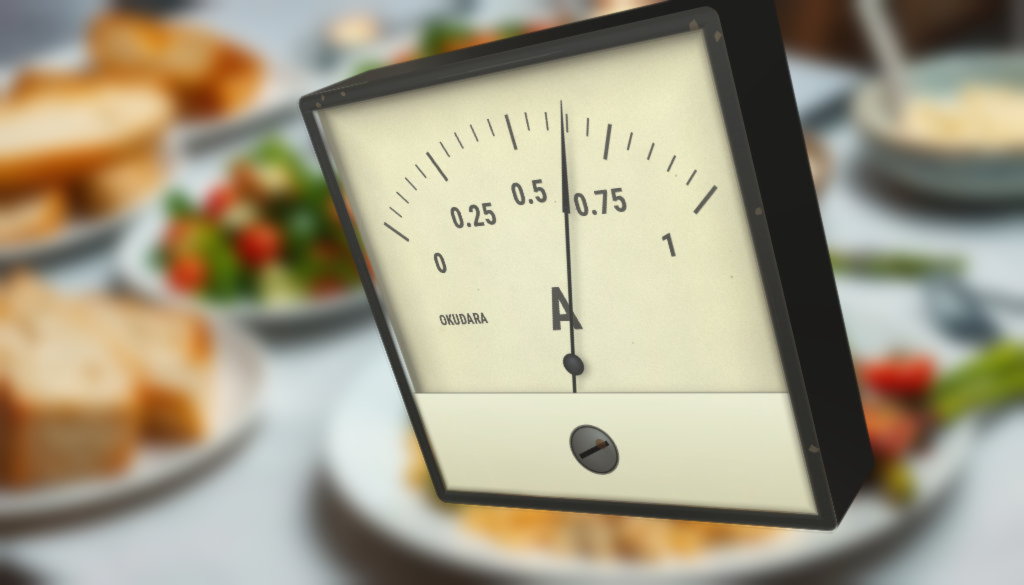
0.65 A
